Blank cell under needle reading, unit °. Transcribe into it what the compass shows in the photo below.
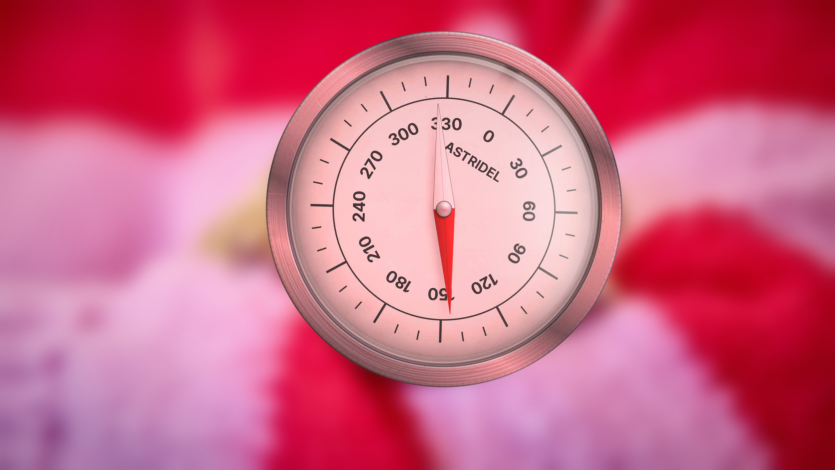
145 °
